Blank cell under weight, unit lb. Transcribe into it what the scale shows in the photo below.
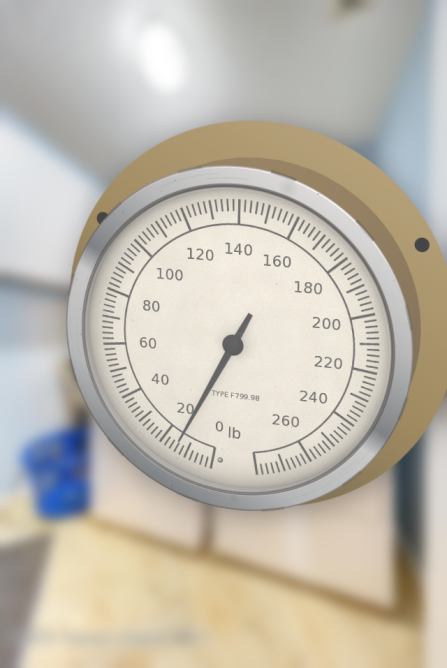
14 lb
